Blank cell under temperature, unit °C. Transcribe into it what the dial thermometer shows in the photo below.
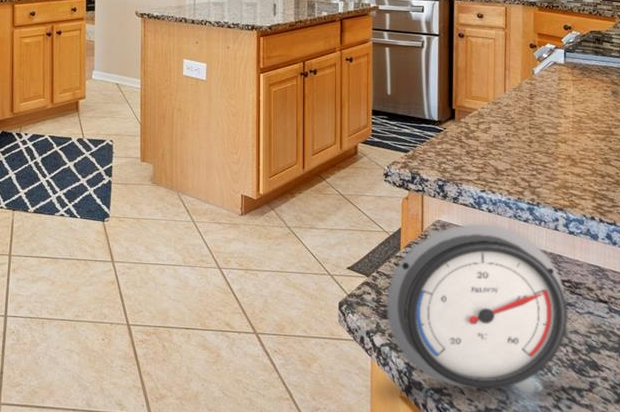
40 °C
